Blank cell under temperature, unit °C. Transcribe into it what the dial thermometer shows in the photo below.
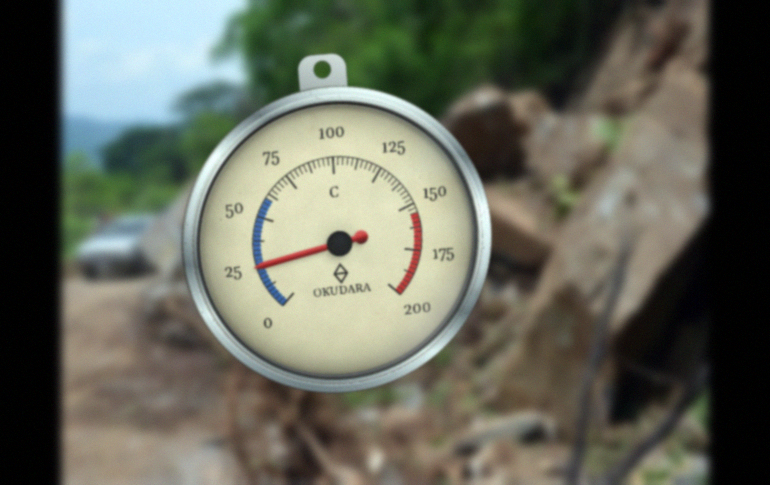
25 °C
